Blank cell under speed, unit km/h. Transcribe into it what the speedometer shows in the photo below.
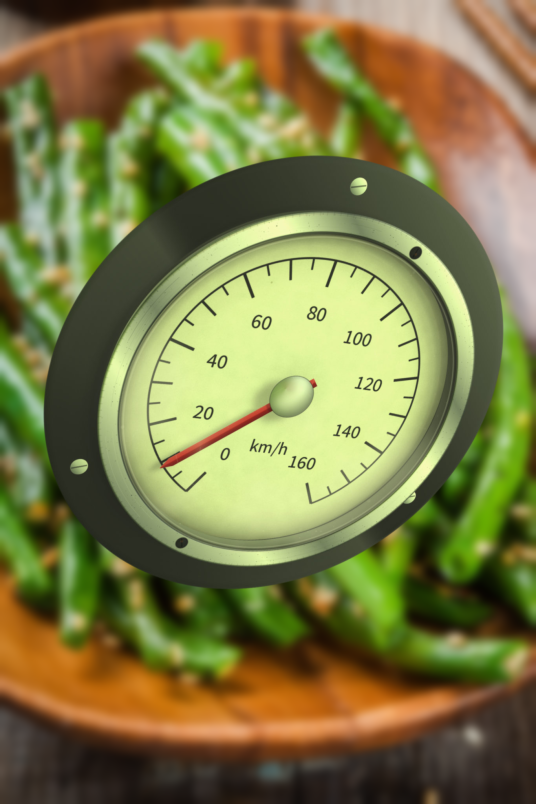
10 km/h
